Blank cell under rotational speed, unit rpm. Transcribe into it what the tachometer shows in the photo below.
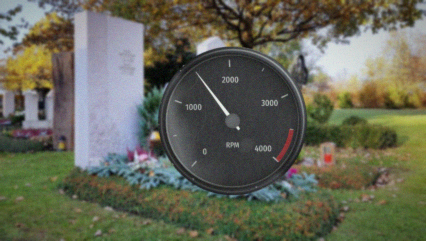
1500 rpm
